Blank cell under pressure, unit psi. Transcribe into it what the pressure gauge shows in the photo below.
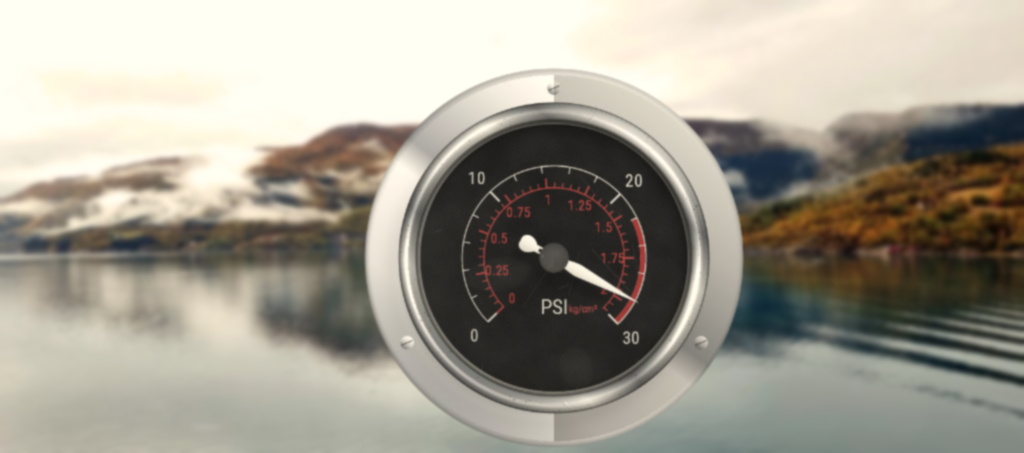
28 psi
